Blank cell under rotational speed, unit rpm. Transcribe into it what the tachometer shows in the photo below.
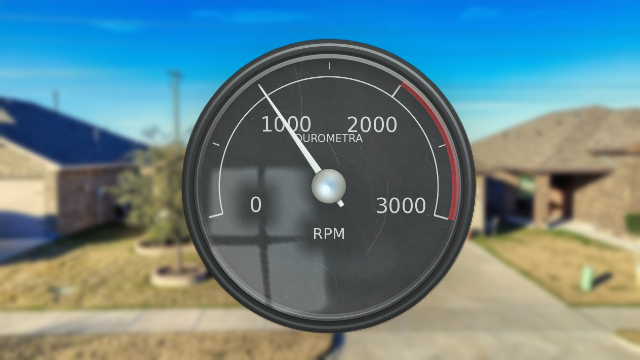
1000 rpm
